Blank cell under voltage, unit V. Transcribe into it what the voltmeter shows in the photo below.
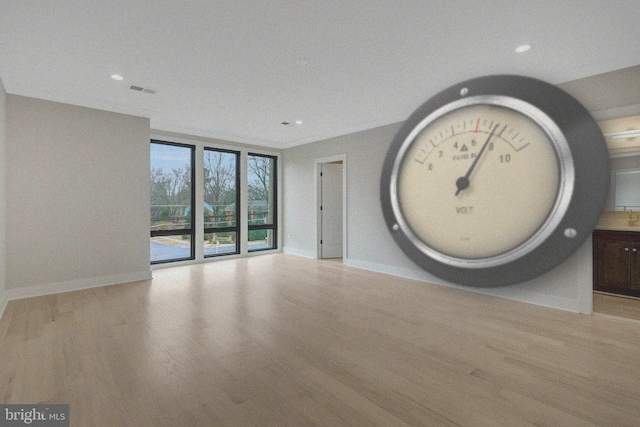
7.5 V
